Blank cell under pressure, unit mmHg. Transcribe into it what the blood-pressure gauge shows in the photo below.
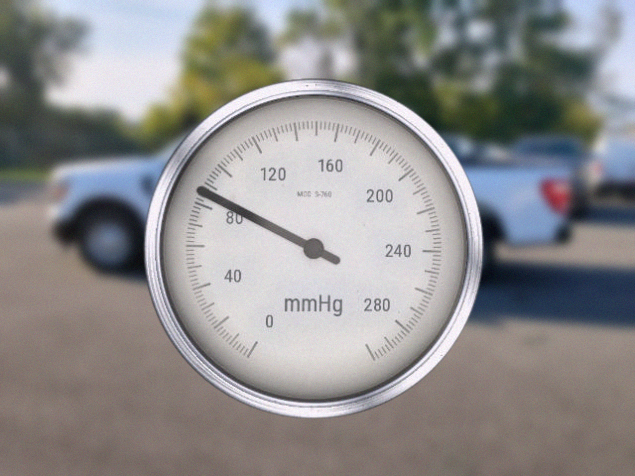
86 mmHg
